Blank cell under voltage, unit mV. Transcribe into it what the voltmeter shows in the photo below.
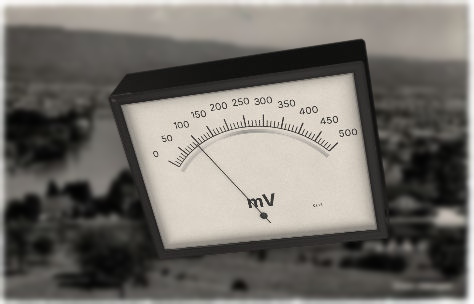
100 mV
